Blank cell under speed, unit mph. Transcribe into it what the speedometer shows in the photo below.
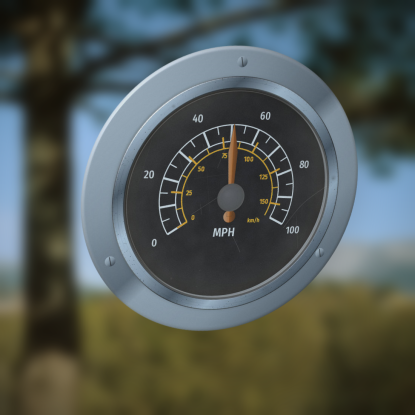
50 mph
